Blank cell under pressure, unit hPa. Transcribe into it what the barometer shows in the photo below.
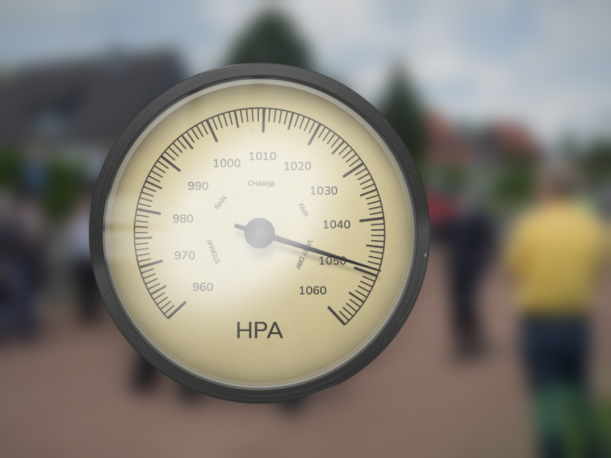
1049 hPa
